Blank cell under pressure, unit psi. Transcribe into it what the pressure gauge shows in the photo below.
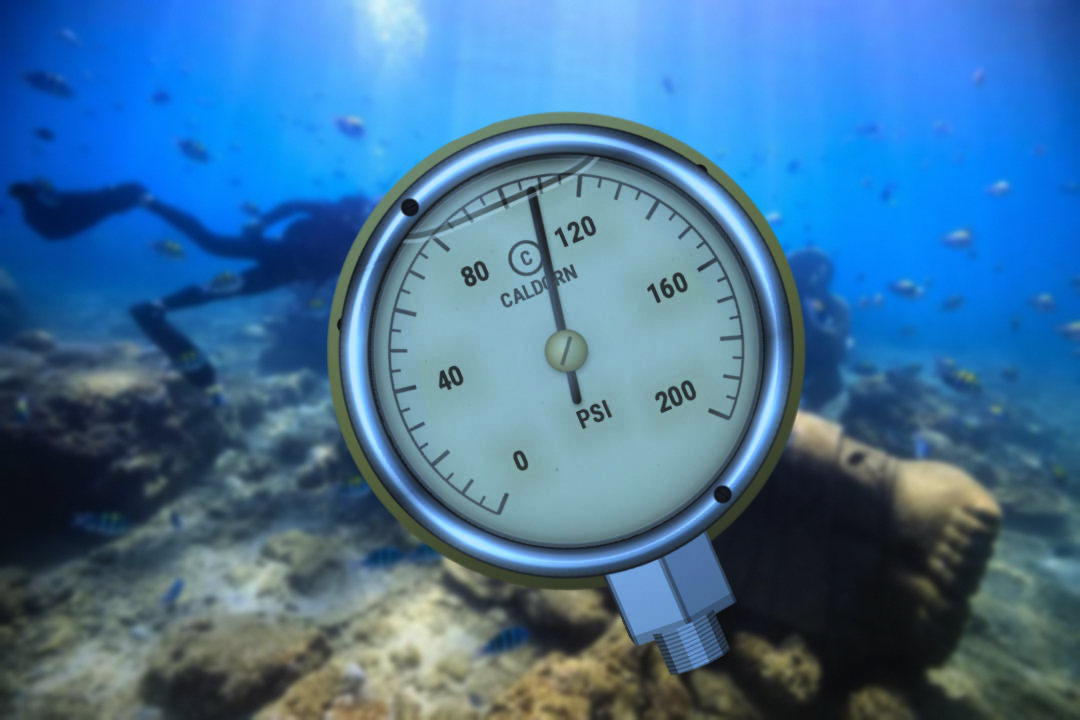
107.5 psi
